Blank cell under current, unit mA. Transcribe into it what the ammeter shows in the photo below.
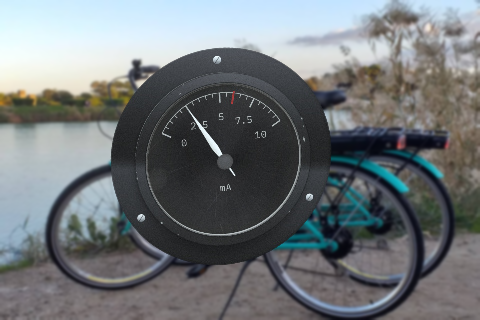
2.5 mA
